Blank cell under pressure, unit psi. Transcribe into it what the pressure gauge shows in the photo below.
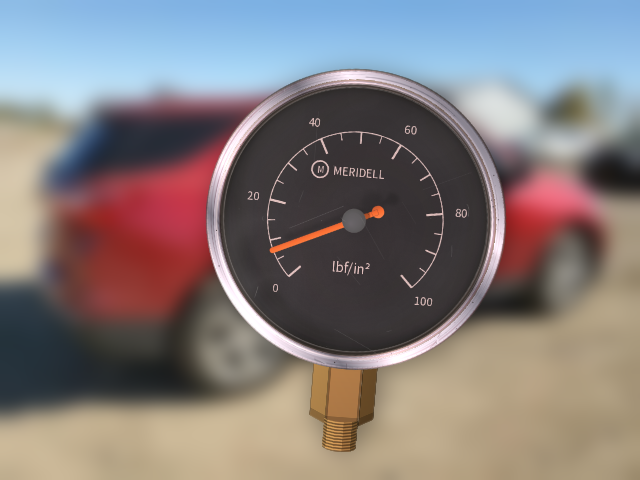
7.5 psi
